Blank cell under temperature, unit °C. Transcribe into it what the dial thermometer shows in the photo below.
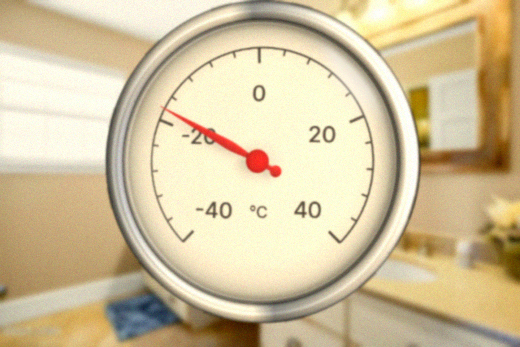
-18 °C
